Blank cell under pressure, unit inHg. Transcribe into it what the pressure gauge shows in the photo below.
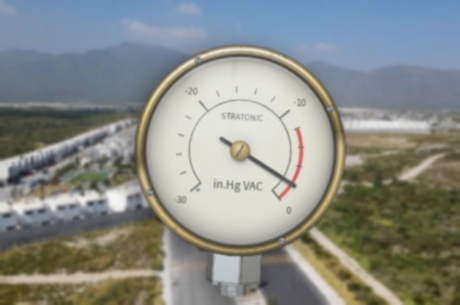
-2 inHg
